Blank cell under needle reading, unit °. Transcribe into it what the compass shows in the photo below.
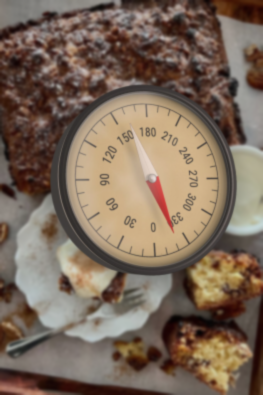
340 °
